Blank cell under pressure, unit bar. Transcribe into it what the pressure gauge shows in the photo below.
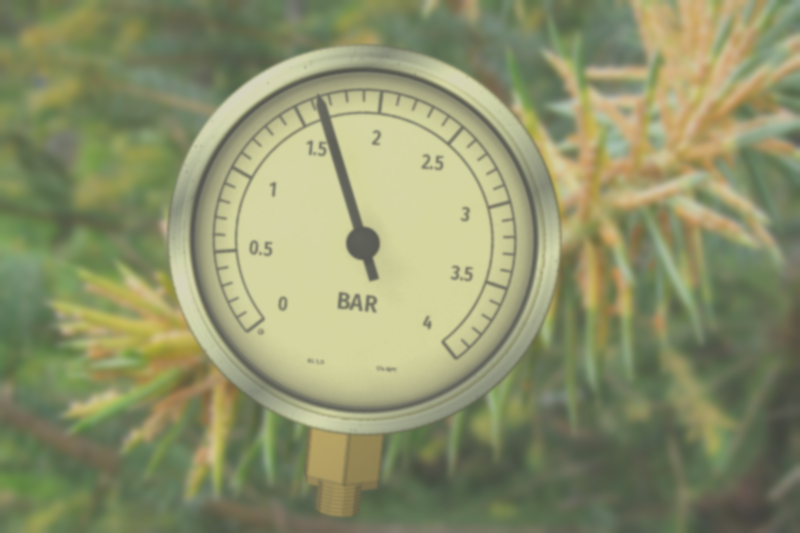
1.65 bar
